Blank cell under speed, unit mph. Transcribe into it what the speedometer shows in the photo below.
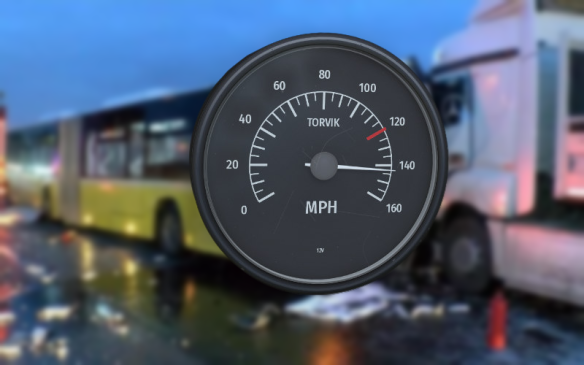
142.5 mph
